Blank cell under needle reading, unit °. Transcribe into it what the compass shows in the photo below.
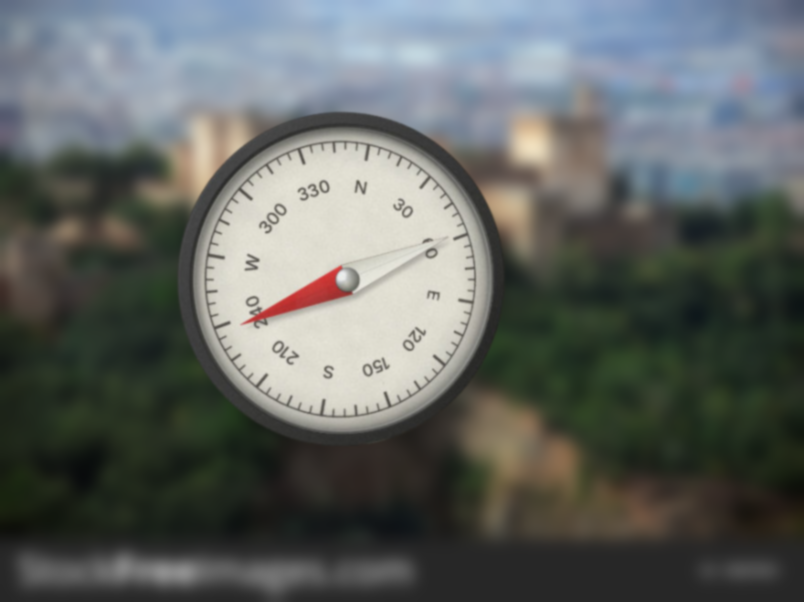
237.5 °
